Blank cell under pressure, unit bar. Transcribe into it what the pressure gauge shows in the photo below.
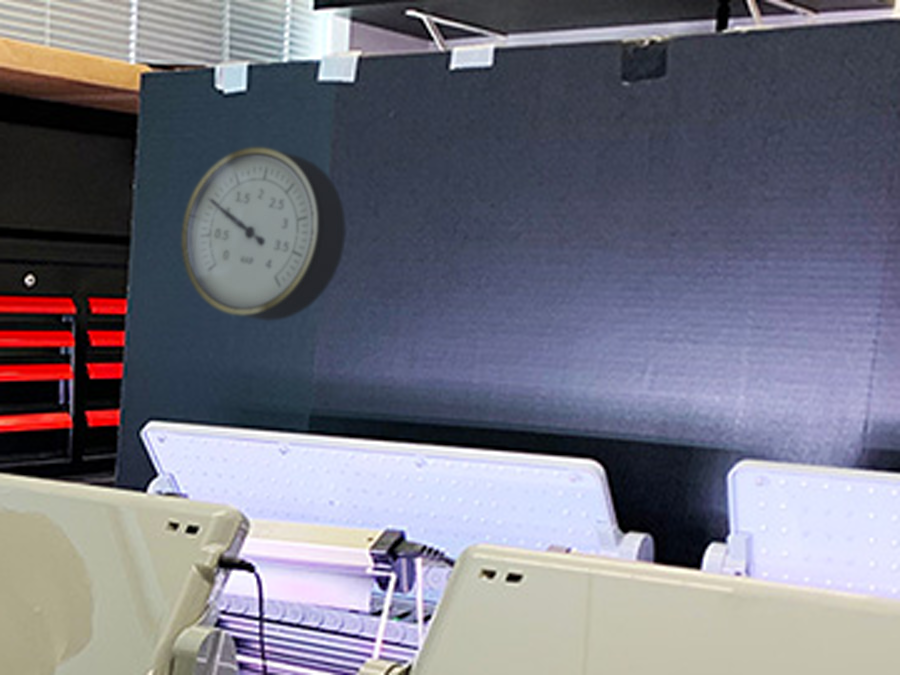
1 bar
